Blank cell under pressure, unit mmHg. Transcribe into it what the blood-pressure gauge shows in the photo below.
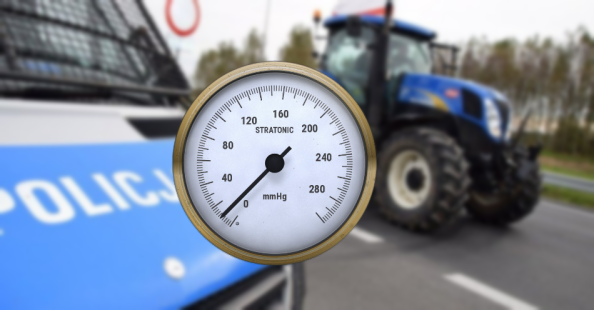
10 mmHg
